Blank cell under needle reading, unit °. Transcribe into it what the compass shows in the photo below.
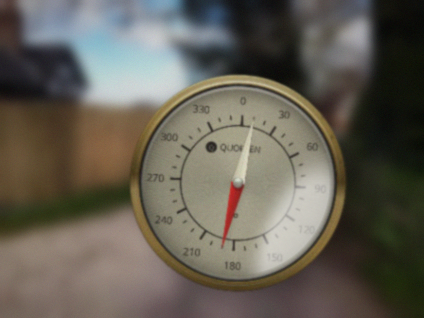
190 °
